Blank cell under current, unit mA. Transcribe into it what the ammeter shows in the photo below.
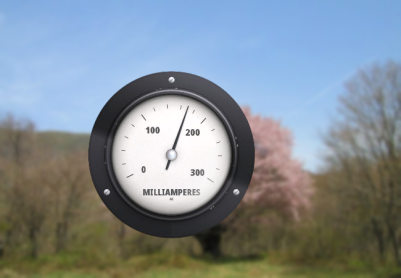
170 mA
